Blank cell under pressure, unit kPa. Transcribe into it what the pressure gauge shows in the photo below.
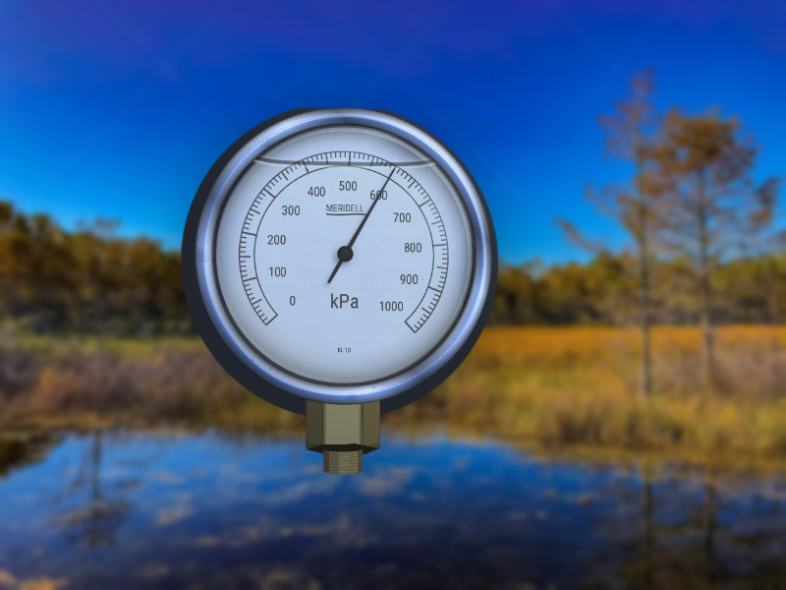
600 kPa
